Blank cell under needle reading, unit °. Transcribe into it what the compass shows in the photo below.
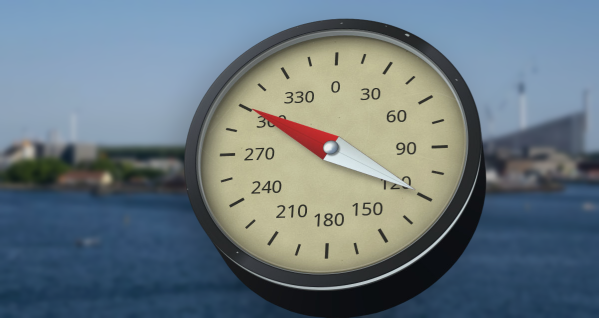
300 °
